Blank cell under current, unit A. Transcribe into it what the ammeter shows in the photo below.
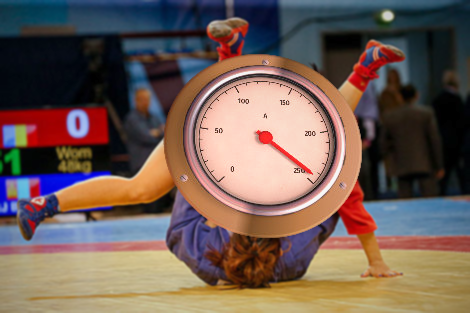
245 A
